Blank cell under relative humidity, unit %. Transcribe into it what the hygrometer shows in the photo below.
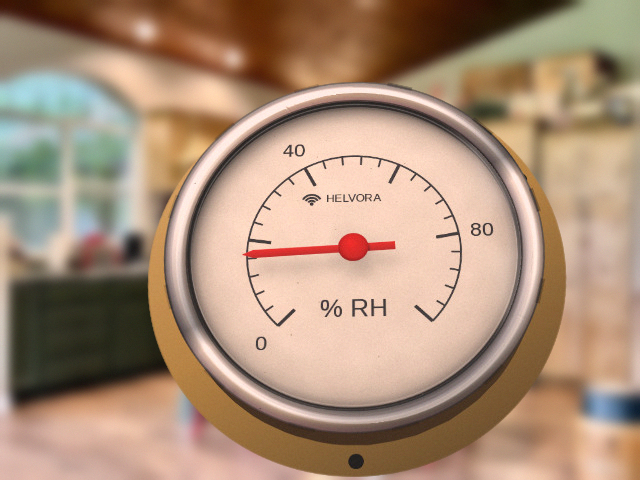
16 %
